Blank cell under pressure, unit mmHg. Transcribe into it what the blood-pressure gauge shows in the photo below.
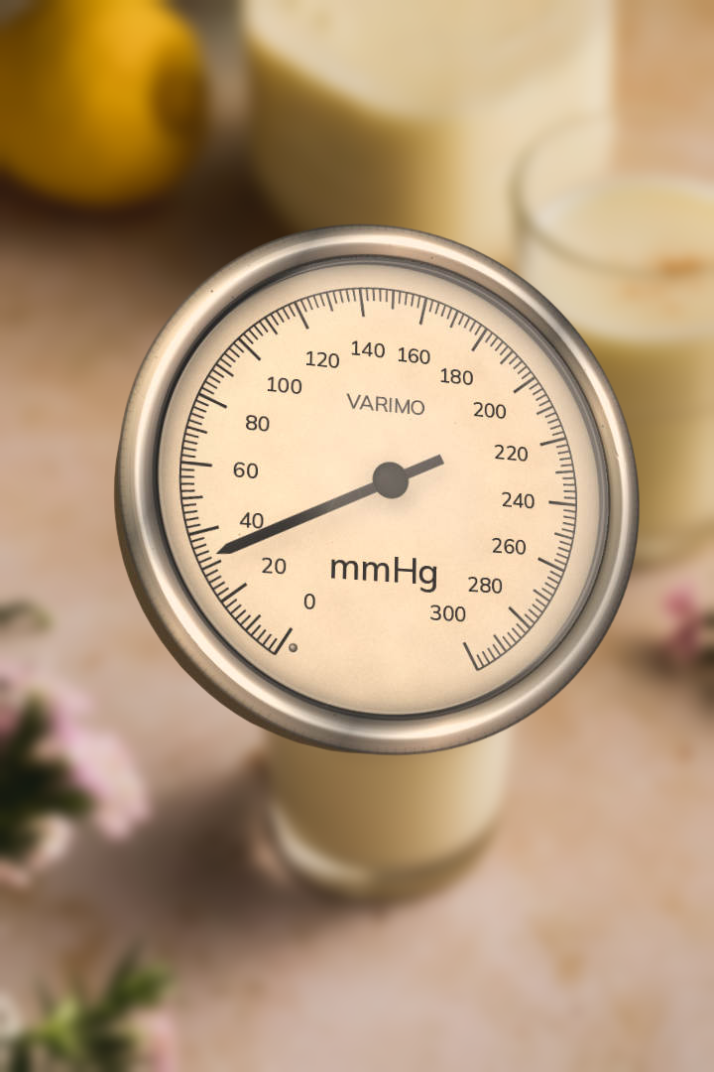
32 mmHg
